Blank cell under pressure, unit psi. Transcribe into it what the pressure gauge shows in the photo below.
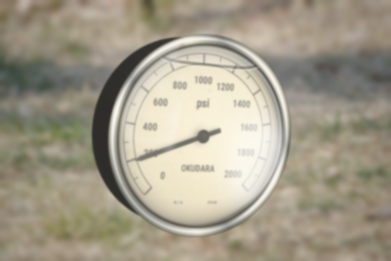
200 psi
